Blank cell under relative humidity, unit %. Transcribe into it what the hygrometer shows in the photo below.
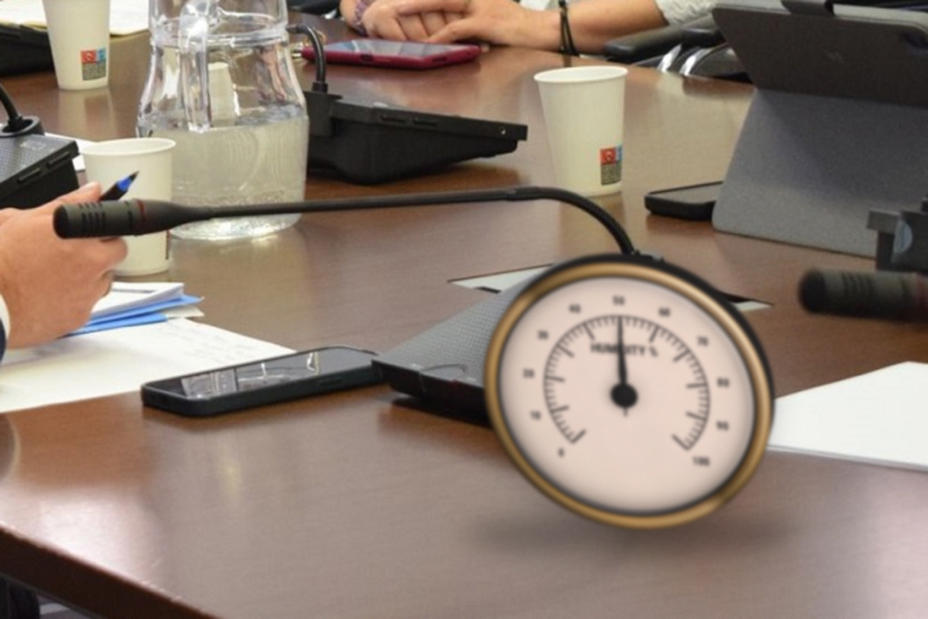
50 %
